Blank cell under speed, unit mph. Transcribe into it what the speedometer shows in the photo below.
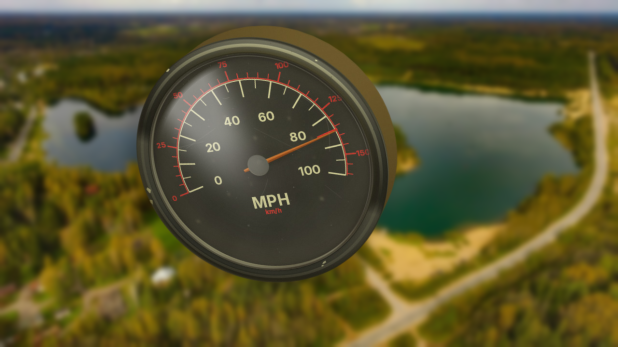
85 mph
